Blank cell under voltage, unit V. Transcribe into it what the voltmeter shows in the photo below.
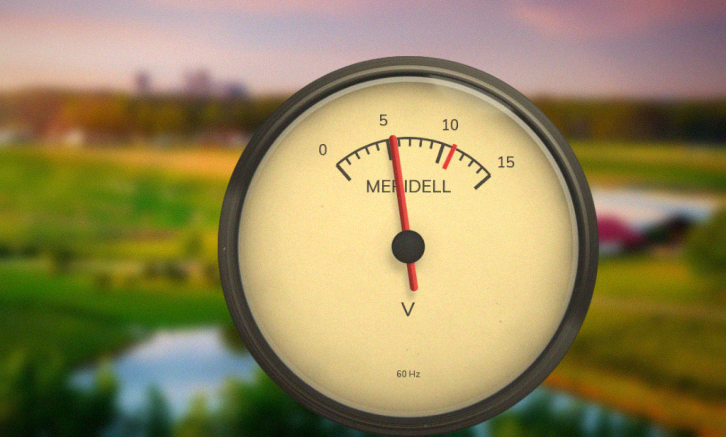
5.5 V
